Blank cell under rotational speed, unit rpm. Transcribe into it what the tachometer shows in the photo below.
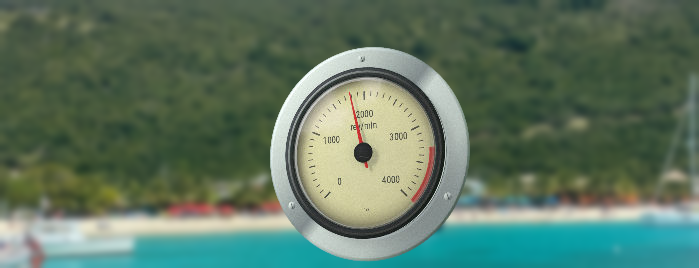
1800 rpm
